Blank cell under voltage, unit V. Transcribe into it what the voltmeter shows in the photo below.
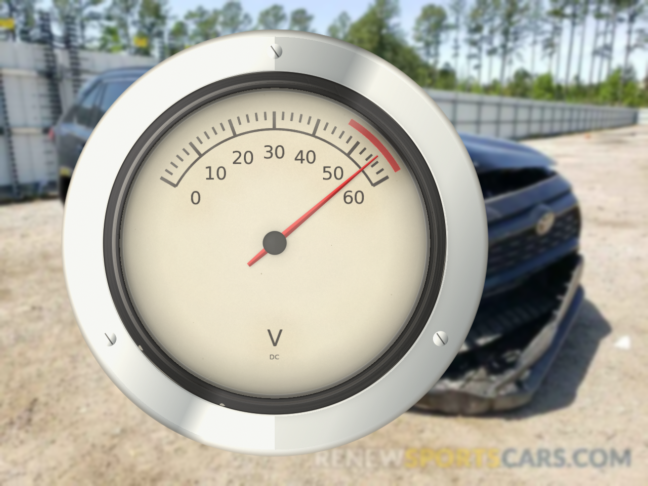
55 V
